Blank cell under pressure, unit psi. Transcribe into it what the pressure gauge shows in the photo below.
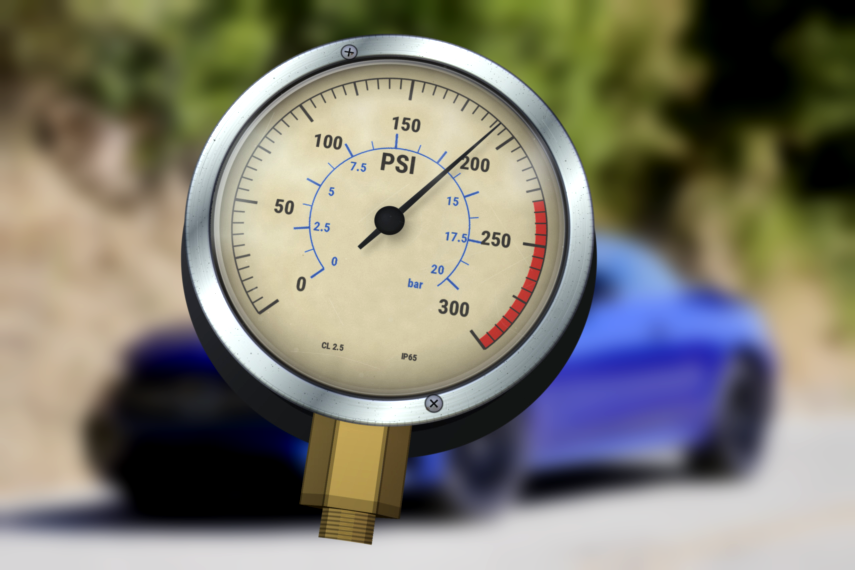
192.5 psi
